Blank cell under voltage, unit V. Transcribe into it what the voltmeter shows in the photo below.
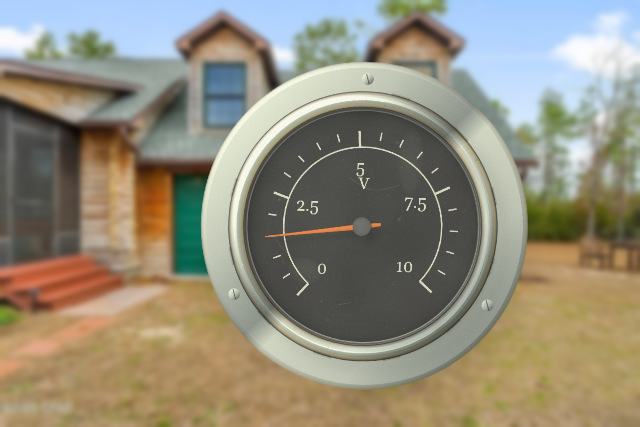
1.5 V
